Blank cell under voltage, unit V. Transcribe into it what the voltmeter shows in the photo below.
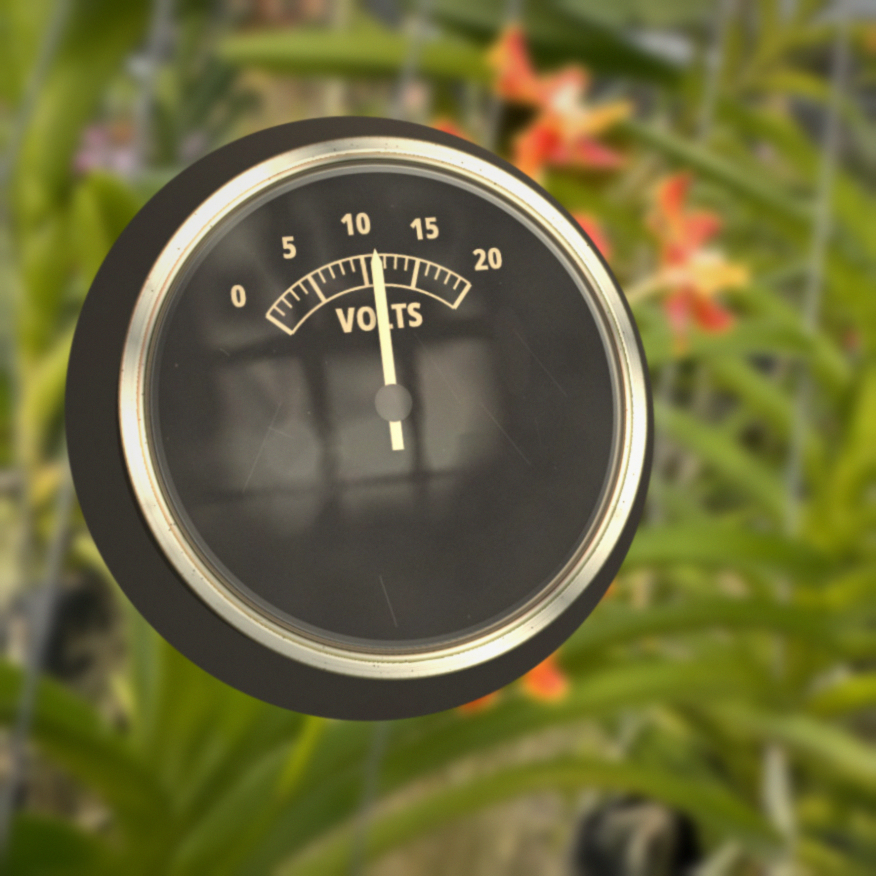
11 V
